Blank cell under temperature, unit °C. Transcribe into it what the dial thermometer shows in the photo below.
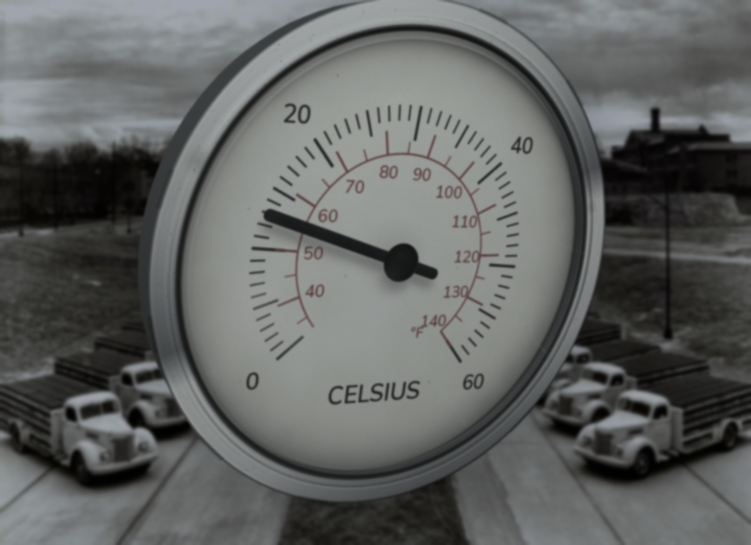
13 °C
